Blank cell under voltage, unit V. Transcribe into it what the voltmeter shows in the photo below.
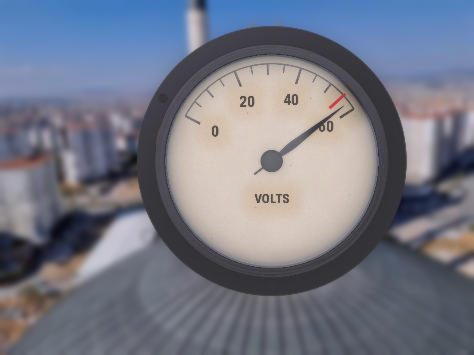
57.5 V
